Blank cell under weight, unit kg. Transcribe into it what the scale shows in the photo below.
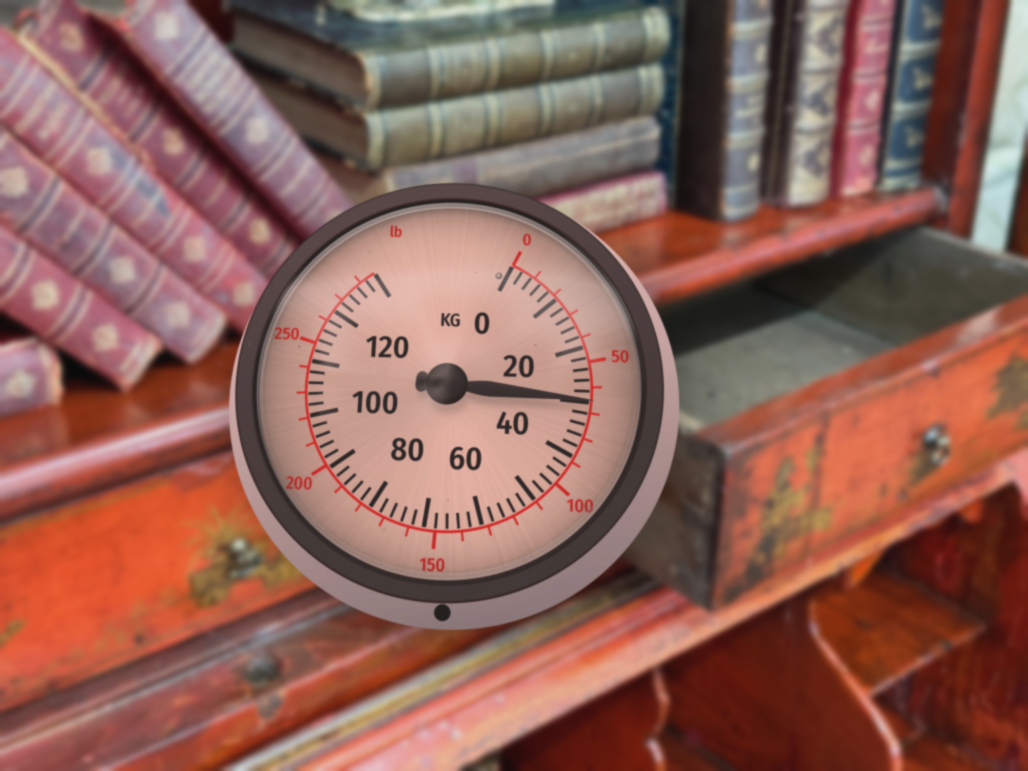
30 kg
